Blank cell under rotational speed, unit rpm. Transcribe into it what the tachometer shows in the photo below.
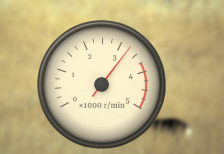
3250 rpm
